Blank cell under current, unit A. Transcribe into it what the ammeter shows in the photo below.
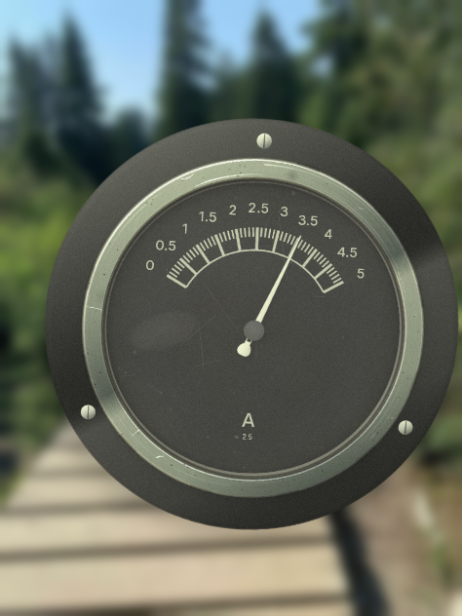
3.5 A
